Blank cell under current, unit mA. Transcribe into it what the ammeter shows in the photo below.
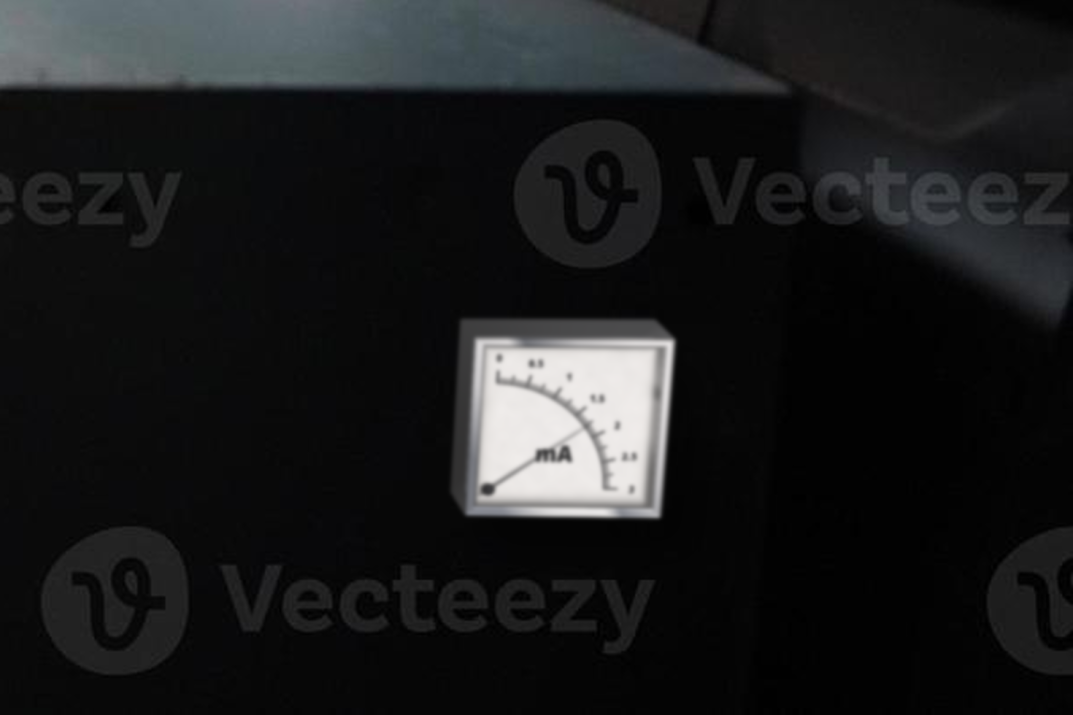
1.75 mA
